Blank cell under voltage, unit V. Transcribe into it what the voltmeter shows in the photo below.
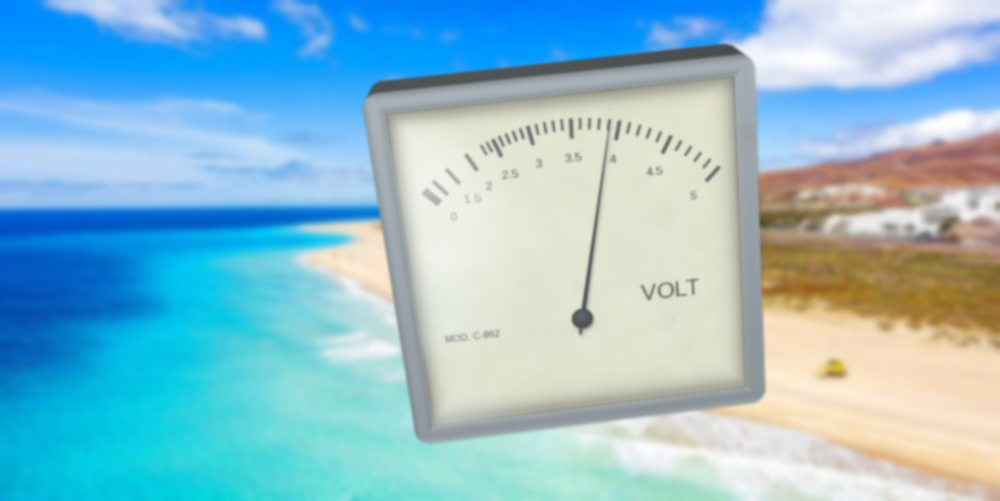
3.9 V
